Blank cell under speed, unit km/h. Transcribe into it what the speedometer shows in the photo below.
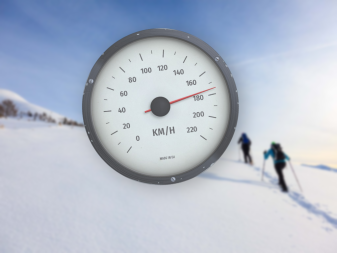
175 km/h
